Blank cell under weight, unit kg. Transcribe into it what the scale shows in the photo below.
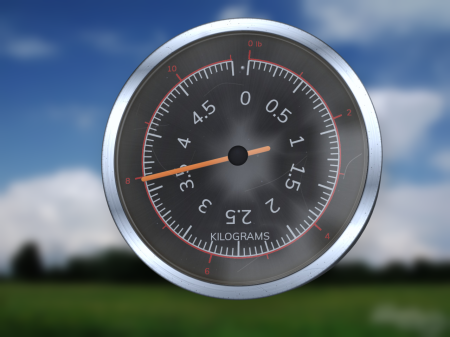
3.6 kg
